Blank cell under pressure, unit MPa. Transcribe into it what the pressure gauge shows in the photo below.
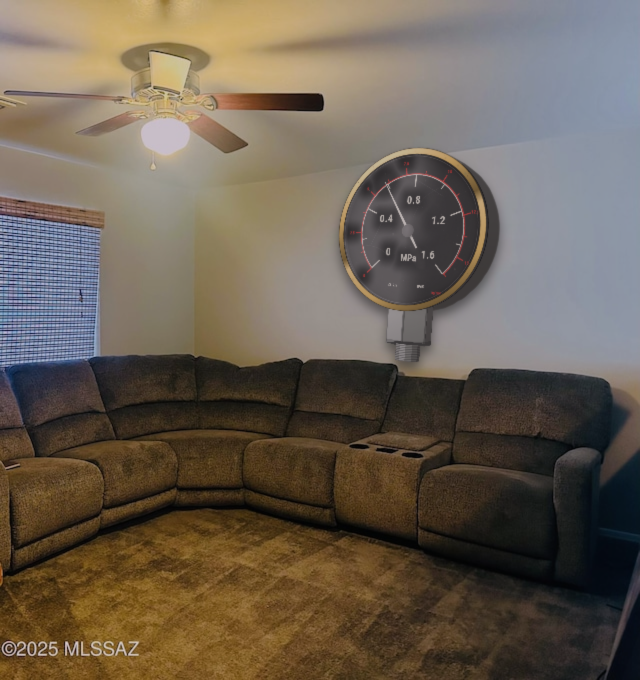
0.6 MPa
